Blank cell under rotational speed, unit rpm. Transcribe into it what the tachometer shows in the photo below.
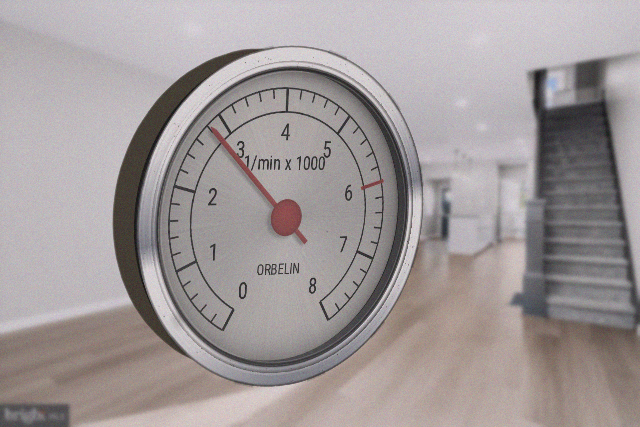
2800 rpm
